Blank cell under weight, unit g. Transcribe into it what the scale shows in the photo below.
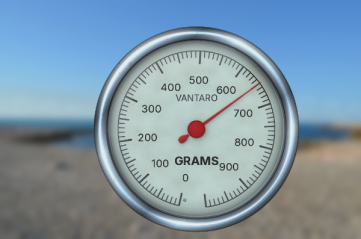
650 g
